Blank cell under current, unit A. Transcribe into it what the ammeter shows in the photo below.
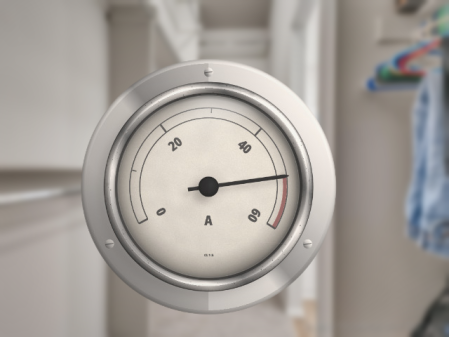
50 A
